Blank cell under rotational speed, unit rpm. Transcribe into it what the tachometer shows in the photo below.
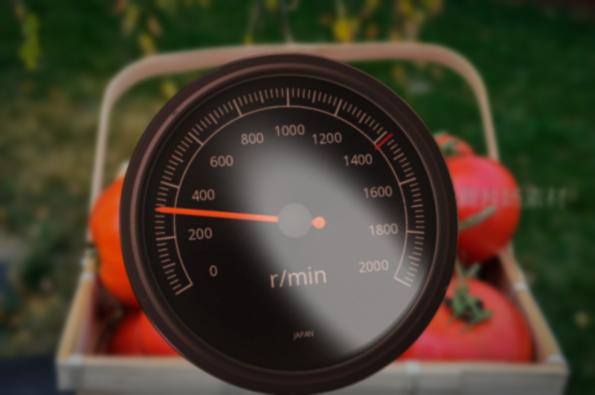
300 rpm
